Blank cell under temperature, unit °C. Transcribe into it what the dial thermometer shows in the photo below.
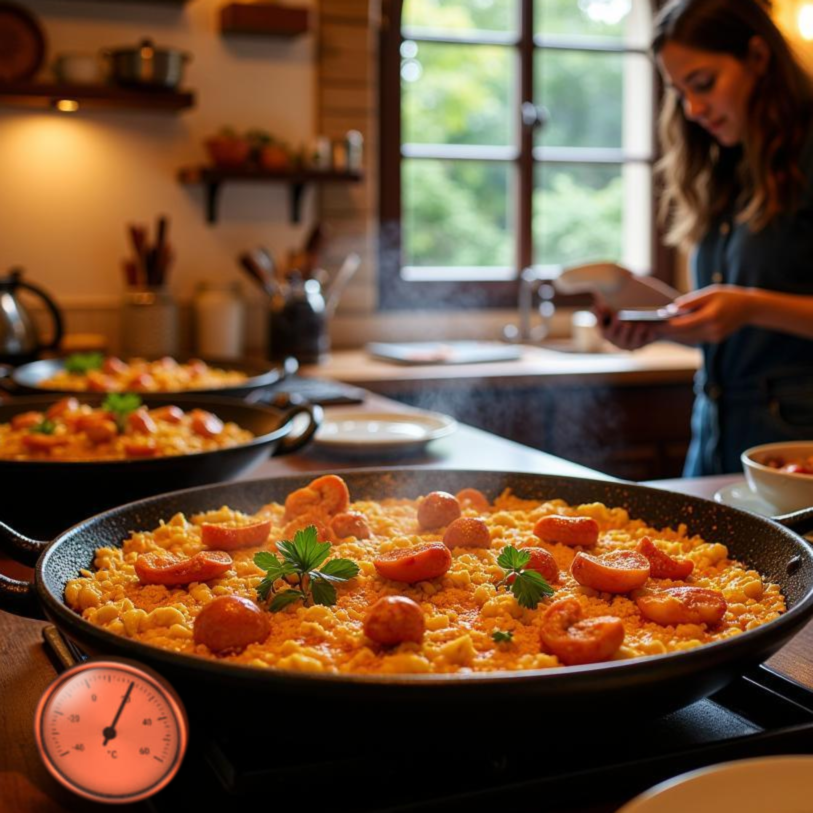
20 °C
